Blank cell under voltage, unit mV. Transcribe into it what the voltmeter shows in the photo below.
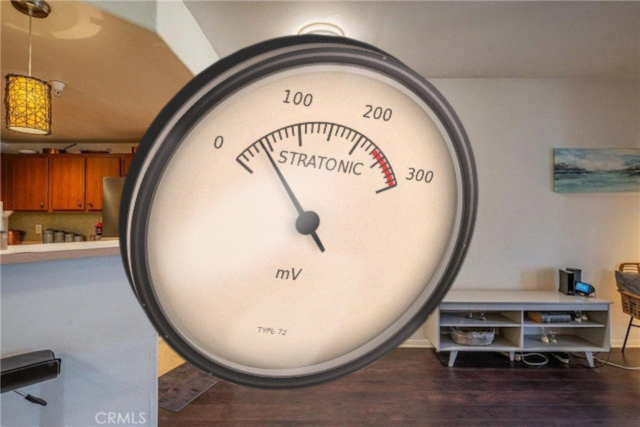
40 mV
